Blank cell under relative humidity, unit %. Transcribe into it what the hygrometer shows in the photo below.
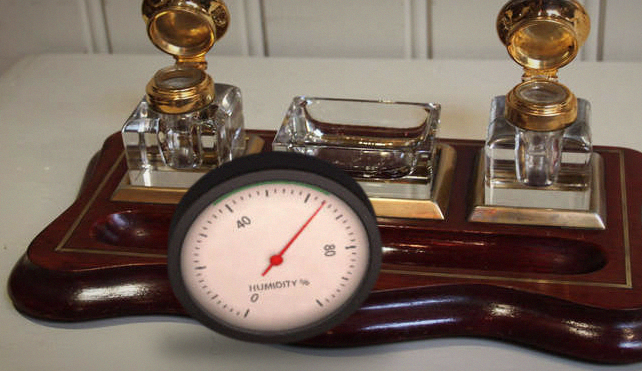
64 %
